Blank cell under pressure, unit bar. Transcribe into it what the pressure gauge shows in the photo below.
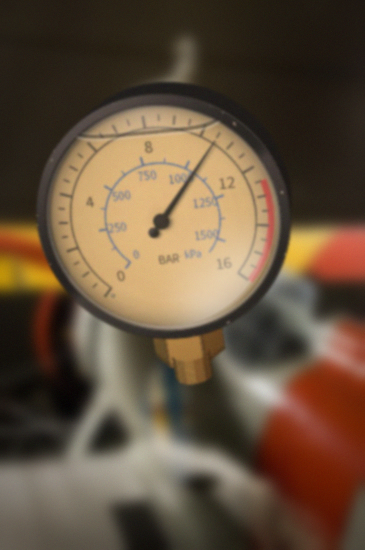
10.5 bar
